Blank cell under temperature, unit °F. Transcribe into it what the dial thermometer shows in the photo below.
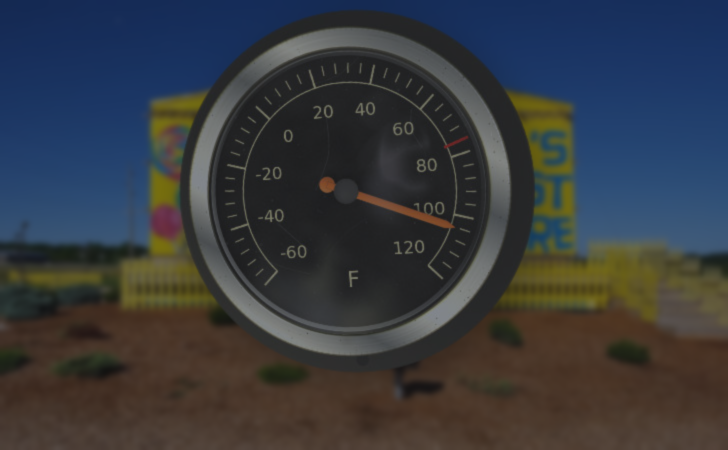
104 °F
